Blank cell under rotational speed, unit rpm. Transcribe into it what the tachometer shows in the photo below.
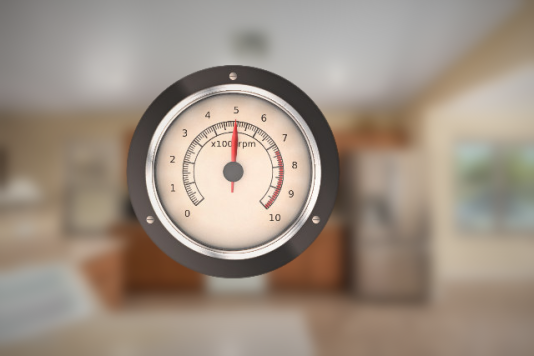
5000 rpm
